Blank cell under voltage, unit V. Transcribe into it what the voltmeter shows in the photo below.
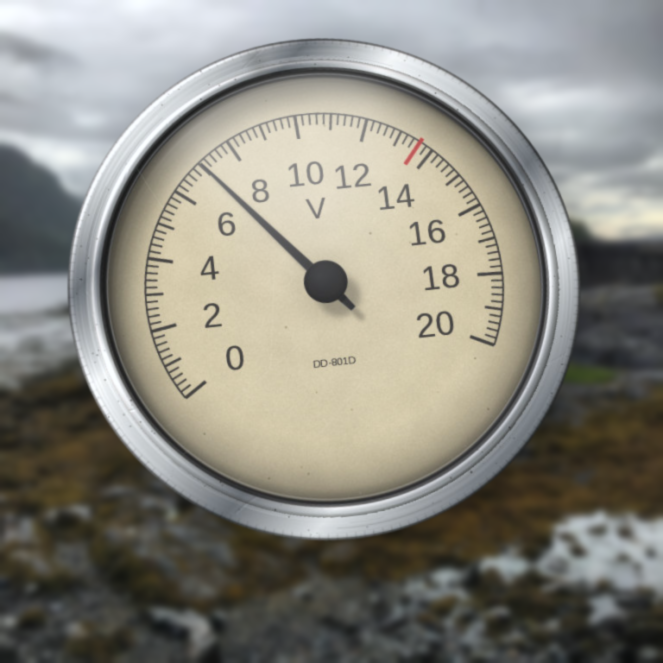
7 V
